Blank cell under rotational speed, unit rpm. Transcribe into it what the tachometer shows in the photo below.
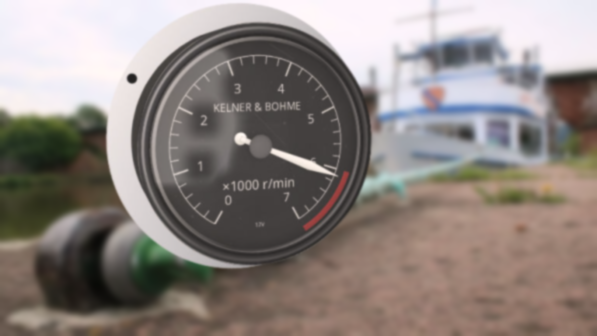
6100 rpm
